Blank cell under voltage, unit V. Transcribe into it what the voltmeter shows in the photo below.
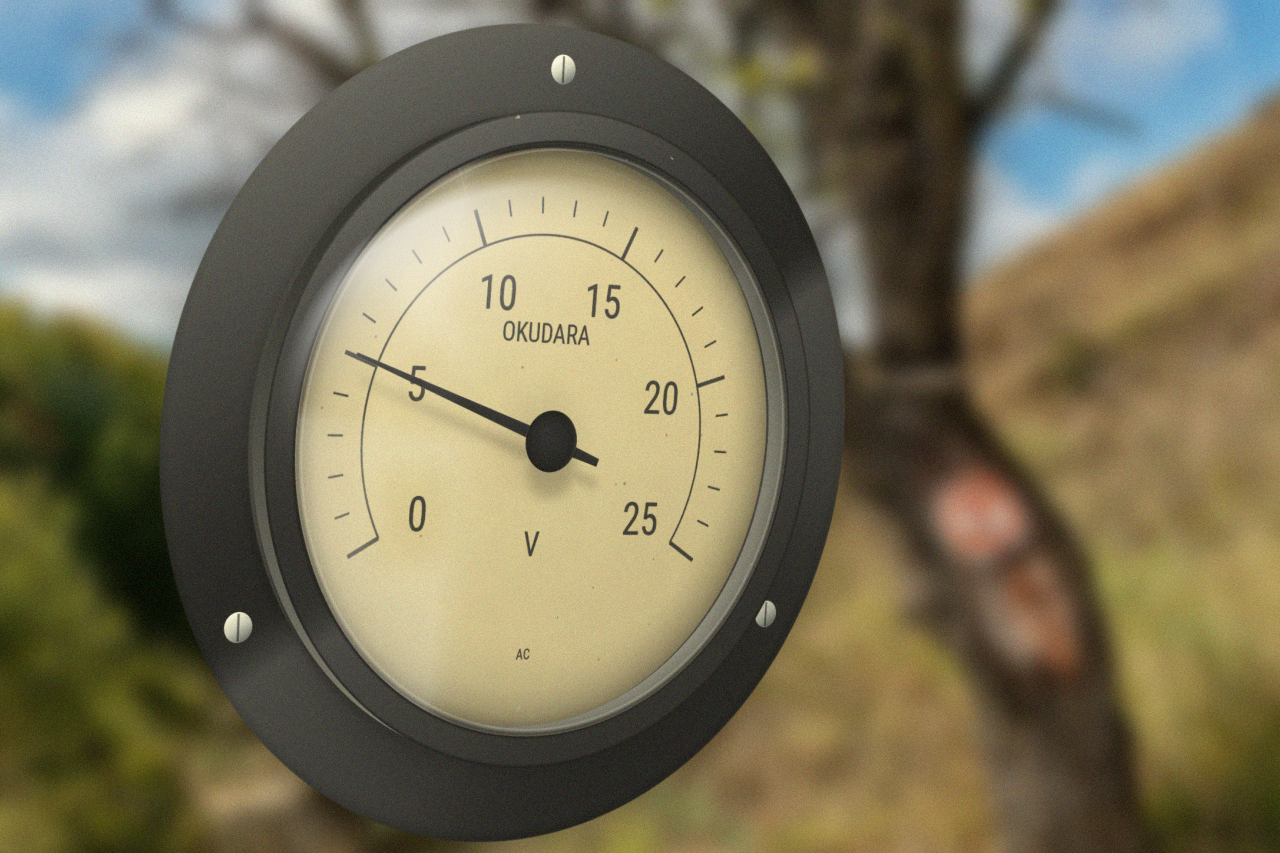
5 V
